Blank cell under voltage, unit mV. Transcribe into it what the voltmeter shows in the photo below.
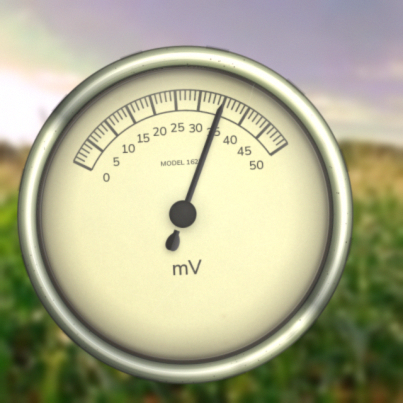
35 mV
